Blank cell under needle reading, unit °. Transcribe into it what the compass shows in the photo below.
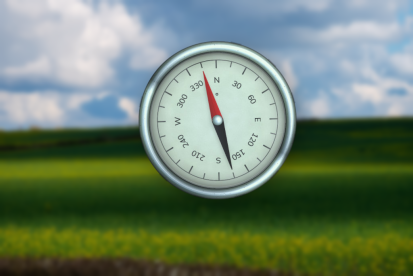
345 °
